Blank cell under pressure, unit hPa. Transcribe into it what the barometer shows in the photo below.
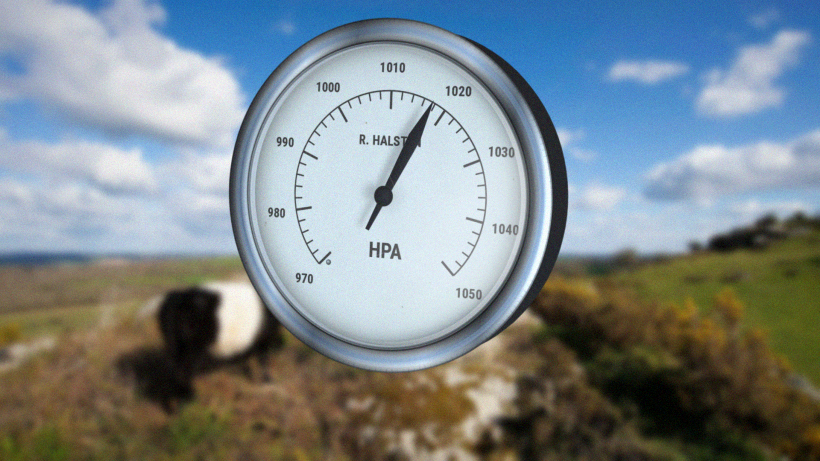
1018 hPa
